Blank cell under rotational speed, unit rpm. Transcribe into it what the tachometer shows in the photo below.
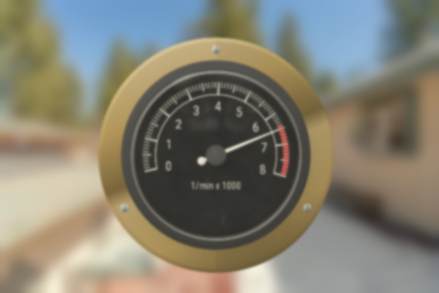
6500 rpm
